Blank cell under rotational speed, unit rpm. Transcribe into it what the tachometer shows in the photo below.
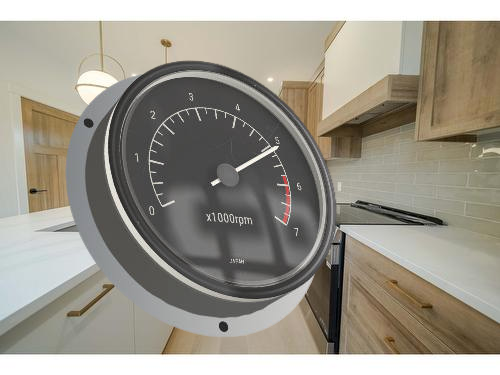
5125 rpm
